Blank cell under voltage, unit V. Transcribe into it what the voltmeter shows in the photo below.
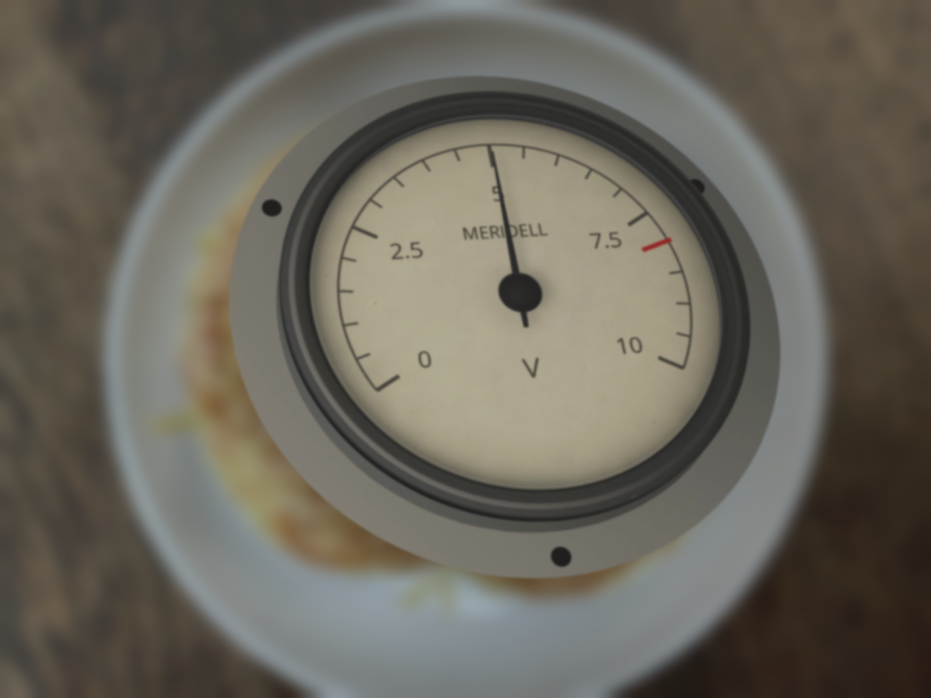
5 V
